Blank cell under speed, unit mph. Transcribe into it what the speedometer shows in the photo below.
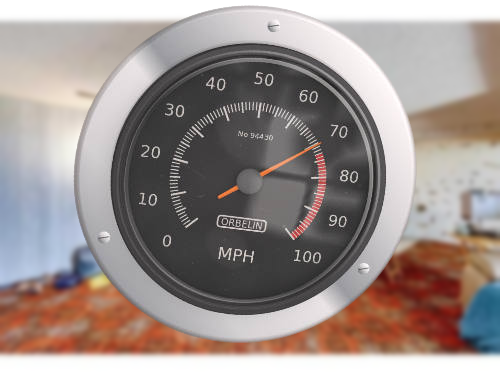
70 mph
